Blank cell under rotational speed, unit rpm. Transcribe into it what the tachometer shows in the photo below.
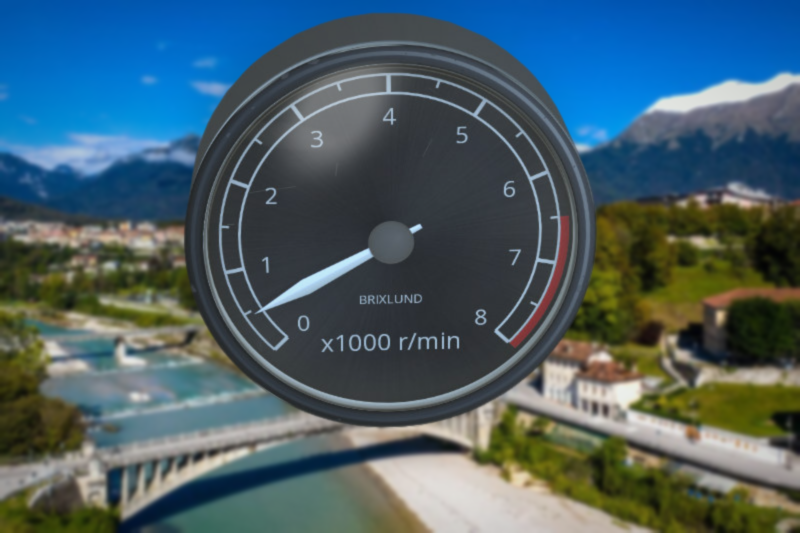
500 rpm
